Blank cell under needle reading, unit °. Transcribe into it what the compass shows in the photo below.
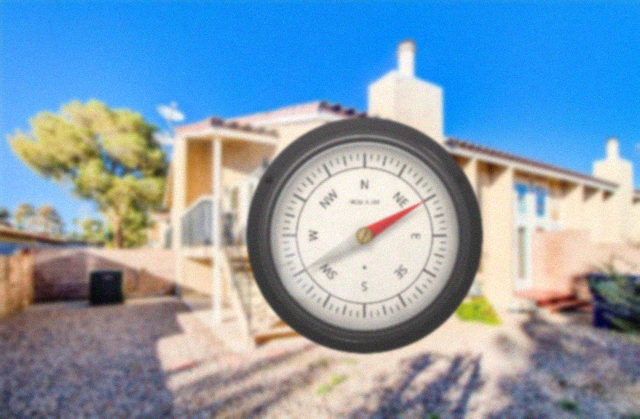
60 °
